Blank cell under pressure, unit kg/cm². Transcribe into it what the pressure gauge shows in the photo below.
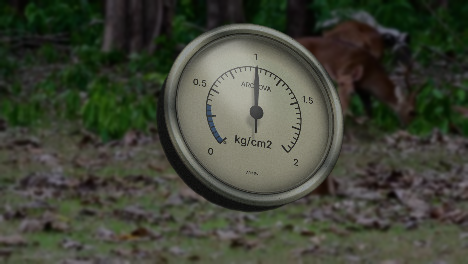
1 kg/cm²
